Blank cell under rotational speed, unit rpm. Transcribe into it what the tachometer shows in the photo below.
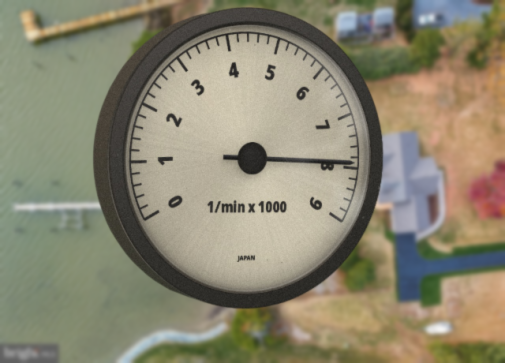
7900 rpm
